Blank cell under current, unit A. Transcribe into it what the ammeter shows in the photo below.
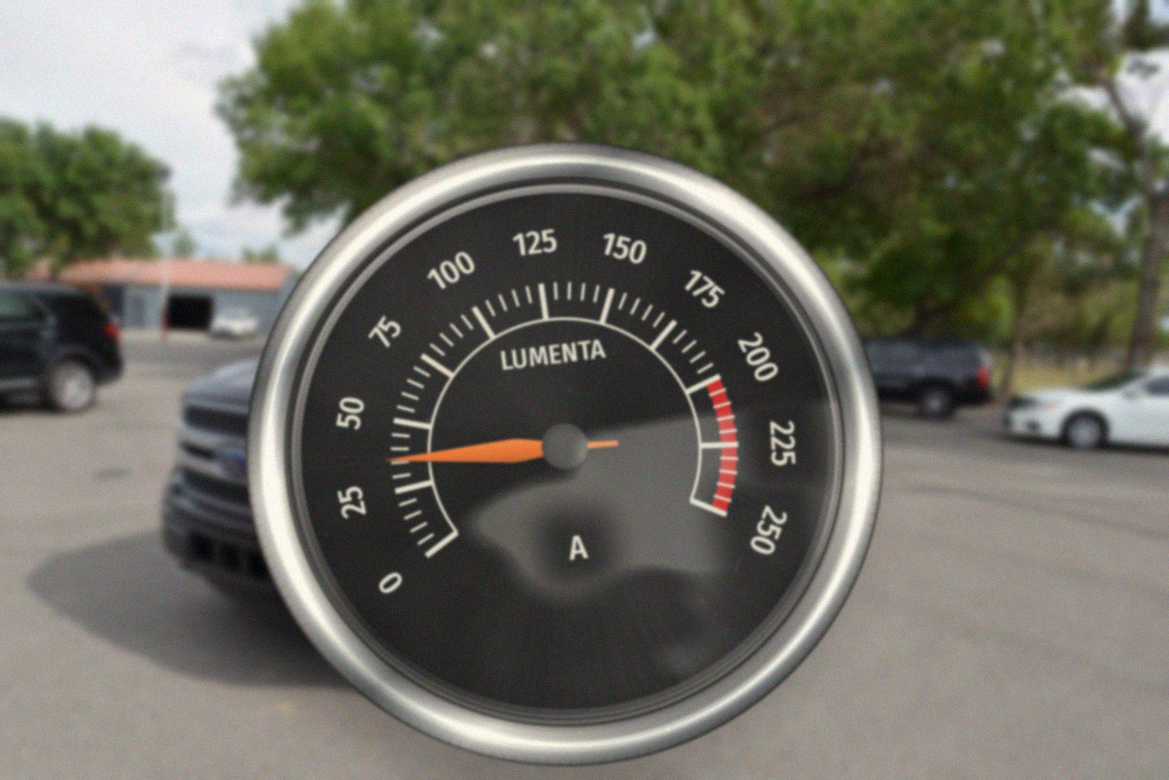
35 A
